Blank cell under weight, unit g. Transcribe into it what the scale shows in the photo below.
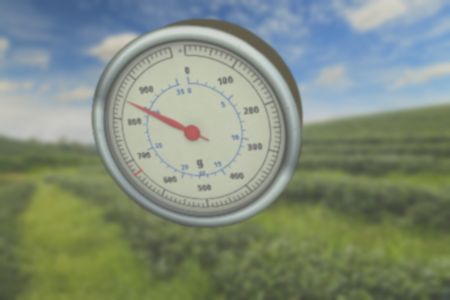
850 g
